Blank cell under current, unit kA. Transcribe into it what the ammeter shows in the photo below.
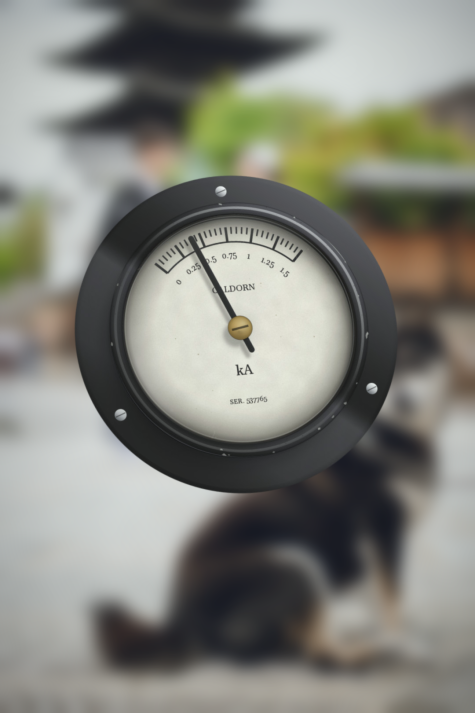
0.4 kA
